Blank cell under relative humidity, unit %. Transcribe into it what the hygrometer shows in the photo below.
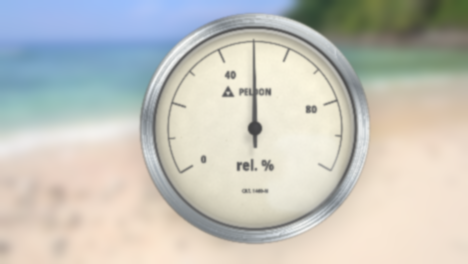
50 %
